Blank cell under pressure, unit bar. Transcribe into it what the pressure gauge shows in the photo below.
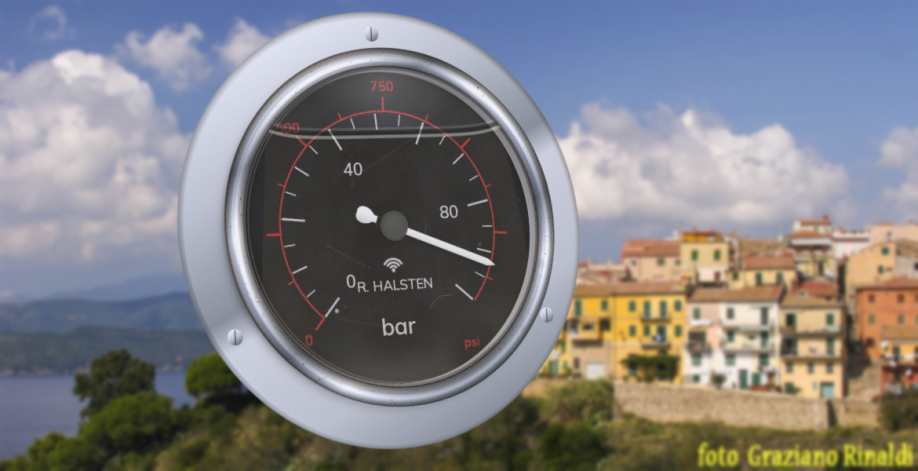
92.5 bar
